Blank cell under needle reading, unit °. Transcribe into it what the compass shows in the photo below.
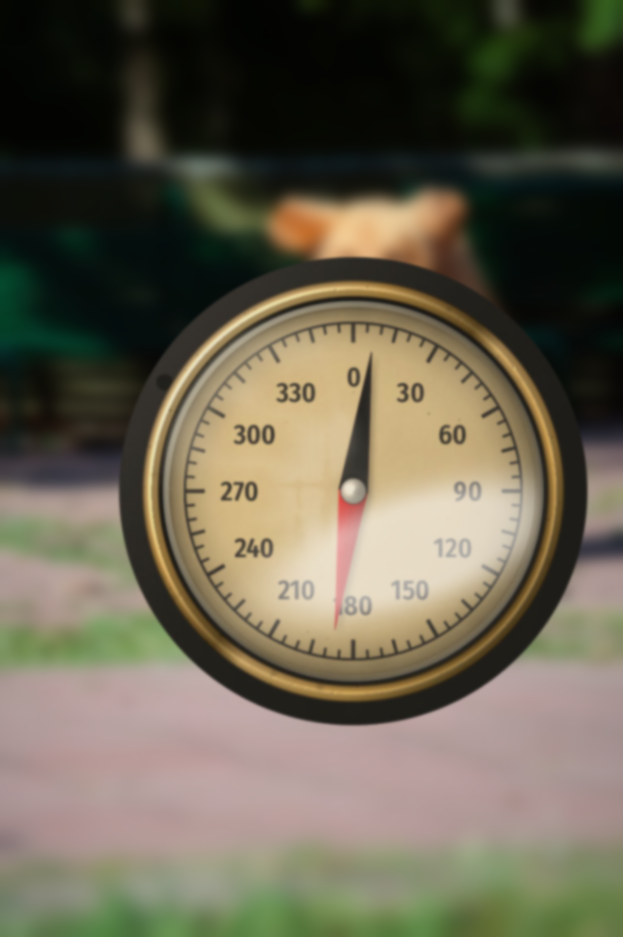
187.5 °
